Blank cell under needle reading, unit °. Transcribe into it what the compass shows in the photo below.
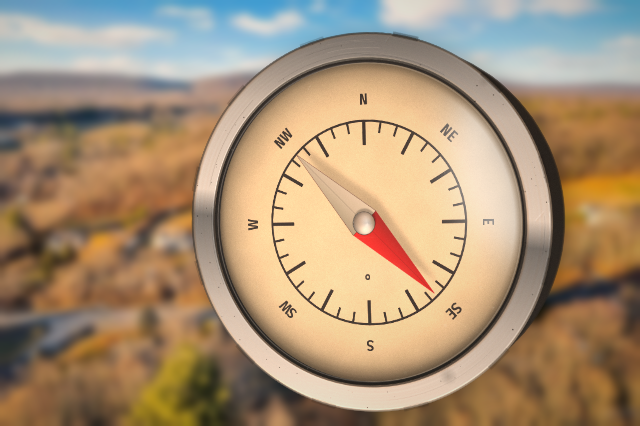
135 °
